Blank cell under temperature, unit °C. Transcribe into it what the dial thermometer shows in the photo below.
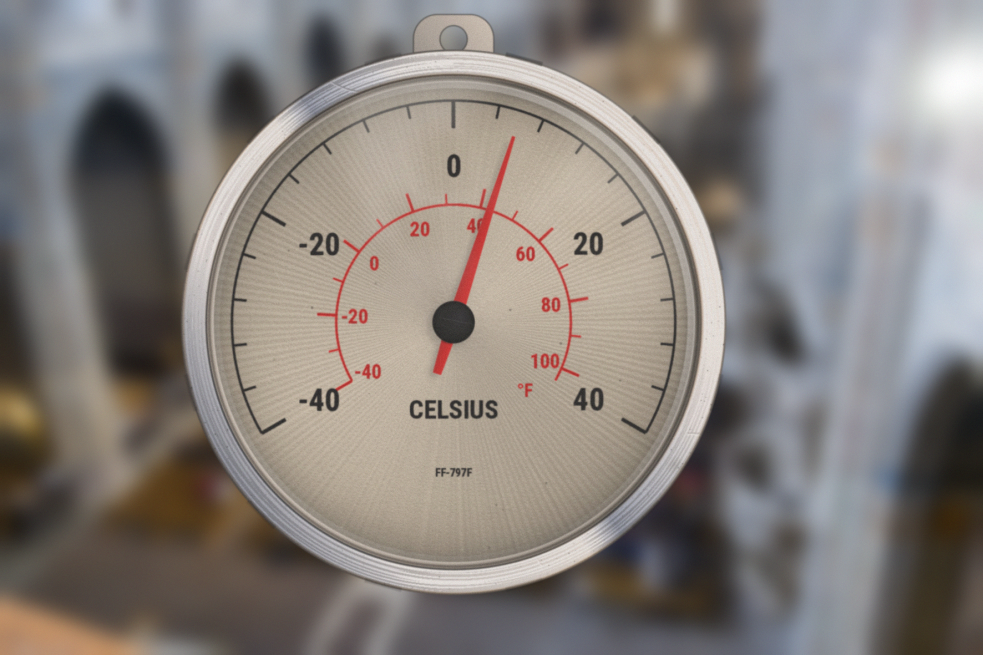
6 °C
